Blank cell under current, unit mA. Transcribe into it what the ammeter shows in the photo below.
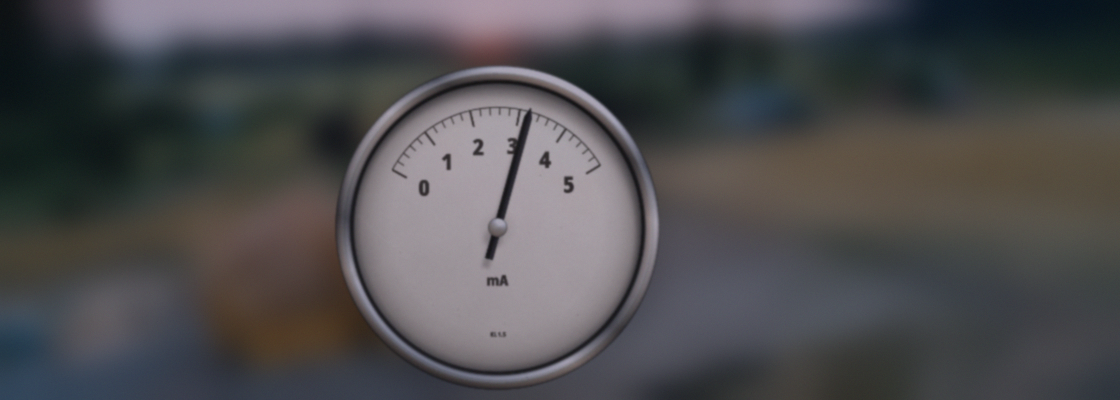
3.2 mA
